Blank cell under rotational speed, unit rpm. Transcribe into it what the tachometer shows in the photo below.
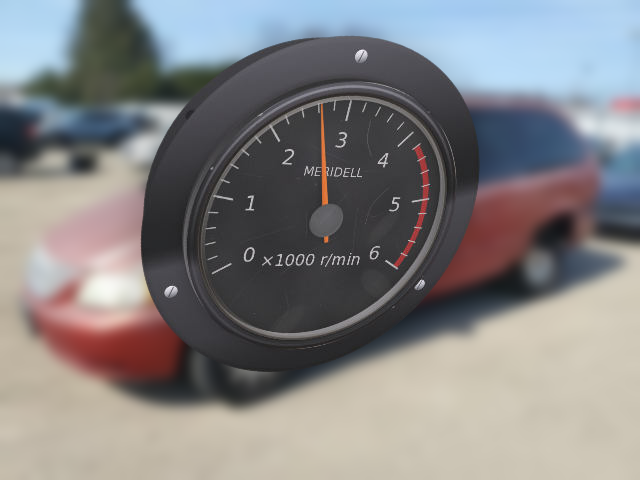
2600 rpm
